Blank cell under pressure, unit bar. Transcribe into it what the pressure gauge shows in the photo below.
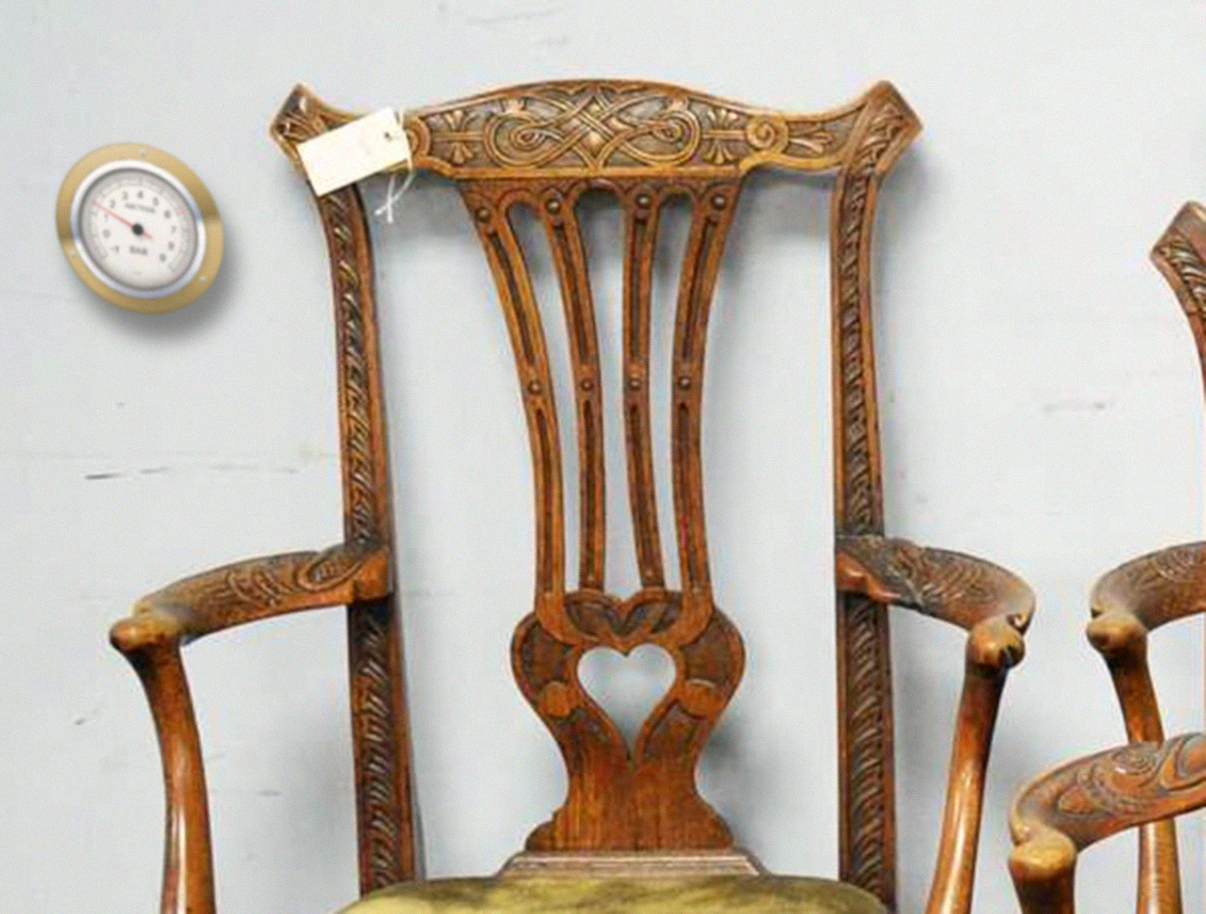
1.5 bar
